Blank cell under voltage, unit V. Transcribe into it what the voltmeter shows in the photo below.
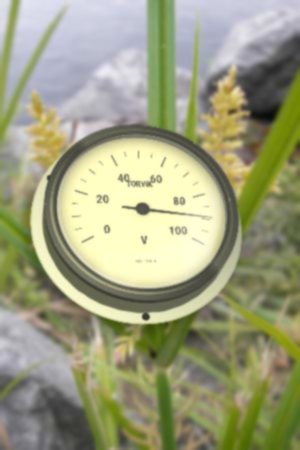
90 V
